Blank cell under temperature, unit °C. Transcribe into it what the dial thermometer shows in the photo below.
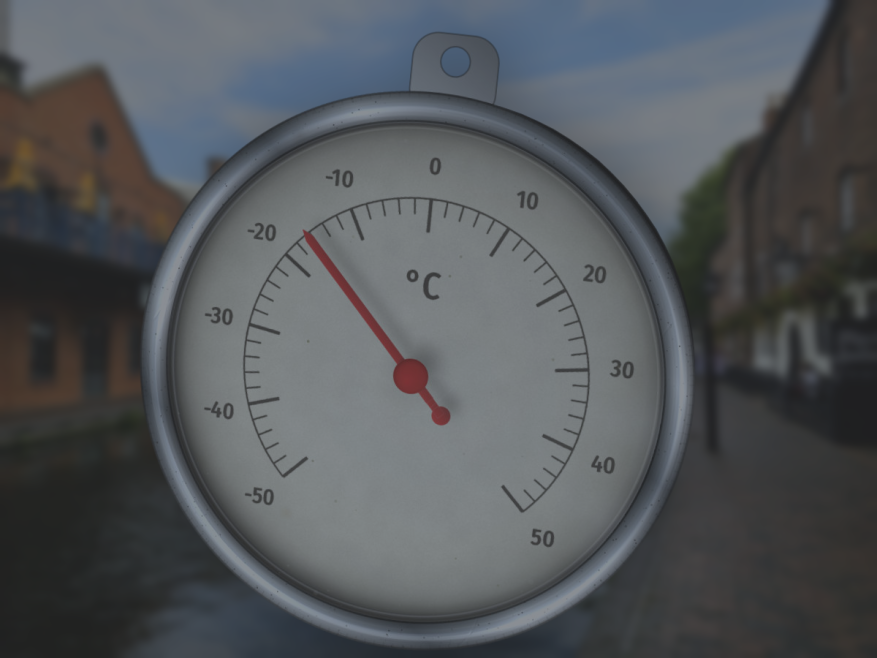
-16 °C
